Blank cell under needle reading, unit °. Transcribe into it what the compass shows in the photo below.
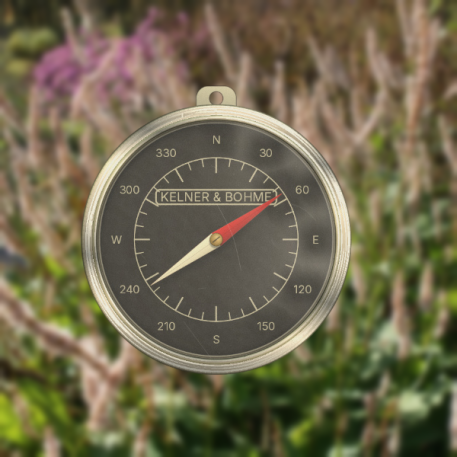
55 °
